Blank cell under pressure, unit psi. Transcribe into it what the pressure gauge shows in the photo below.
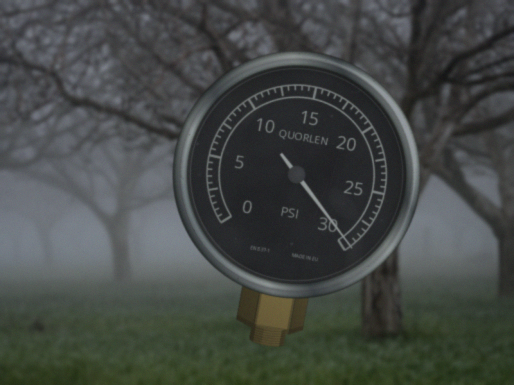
29.5 psi
